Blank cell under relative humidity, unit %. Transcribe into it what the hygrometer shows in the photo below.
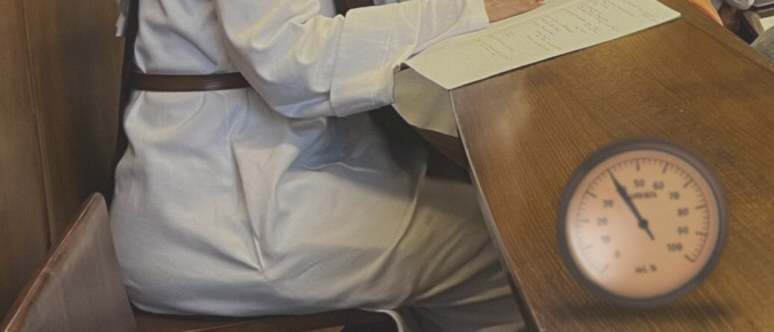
40 %
